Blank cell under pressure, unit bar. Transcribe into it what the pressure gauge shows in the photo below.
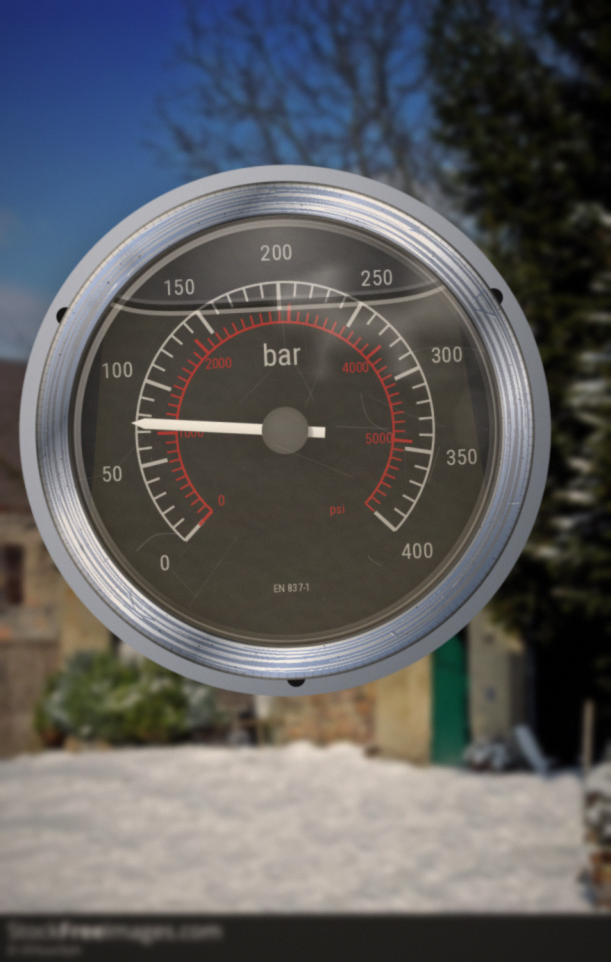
75 bar
